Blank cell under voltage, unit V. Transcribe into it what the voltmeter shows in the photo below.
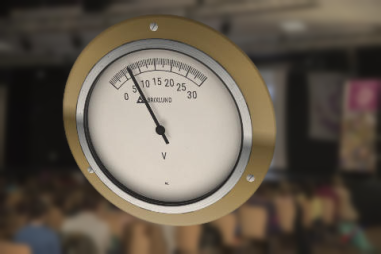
7.5 V
